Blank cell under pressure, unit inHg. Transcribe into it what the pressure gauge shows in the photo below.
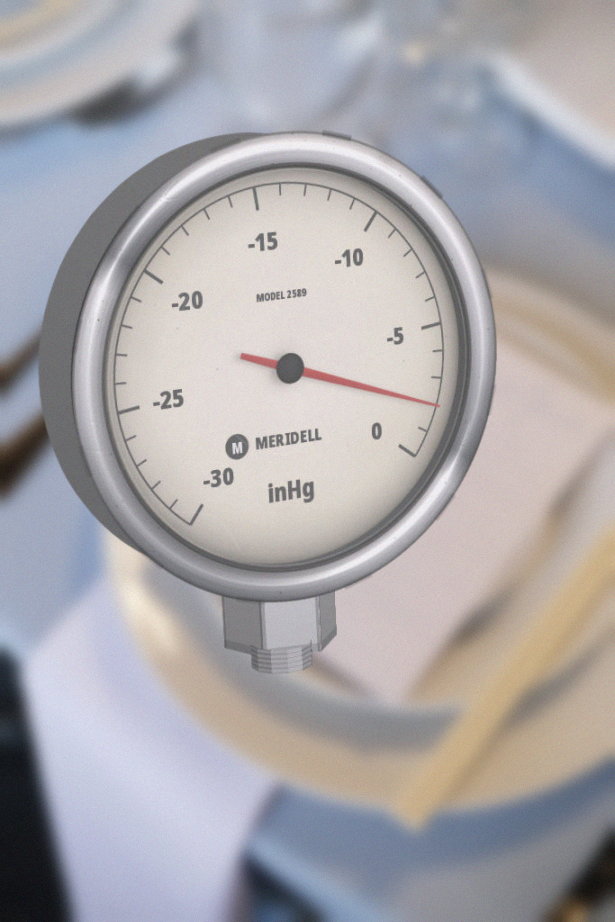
-2 inHg
